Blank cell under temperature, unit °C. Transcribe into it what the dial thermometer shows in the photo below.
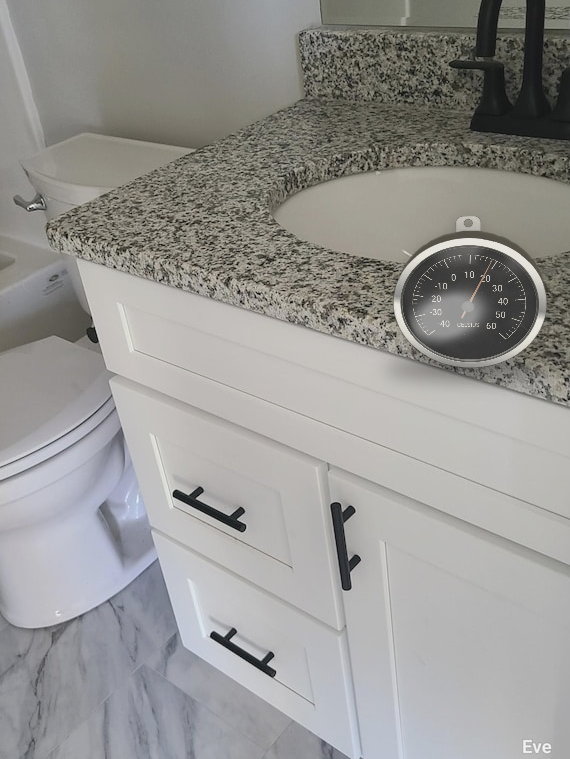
18 °C
